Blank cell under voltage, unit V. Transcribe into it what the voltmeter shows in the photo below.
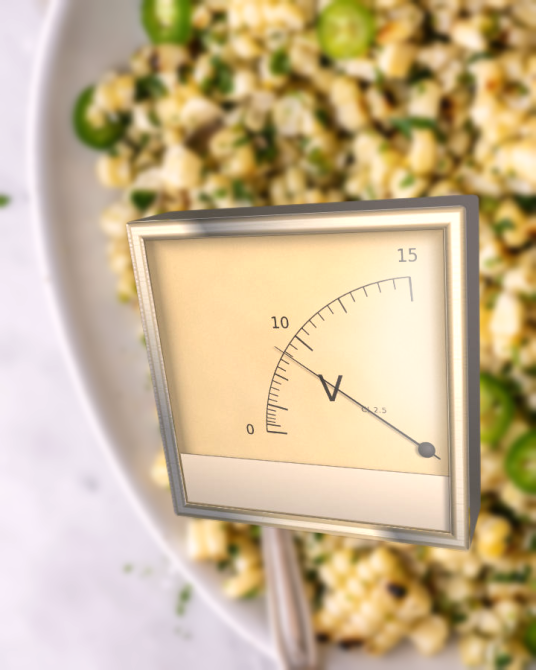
9 V
